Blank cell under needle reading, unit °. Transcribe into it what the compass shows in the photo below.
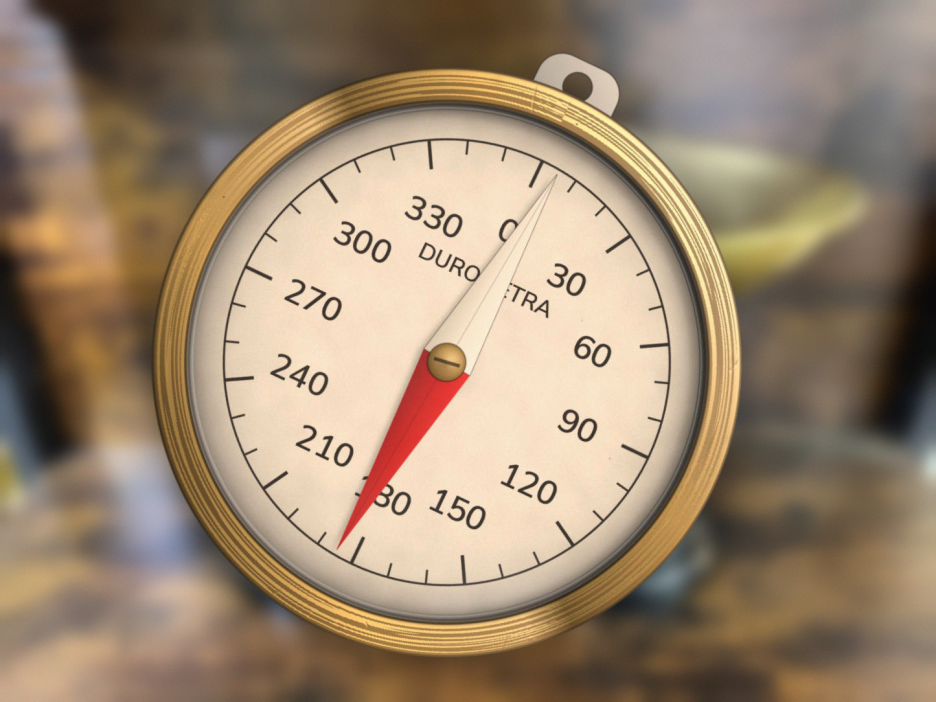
185 °
